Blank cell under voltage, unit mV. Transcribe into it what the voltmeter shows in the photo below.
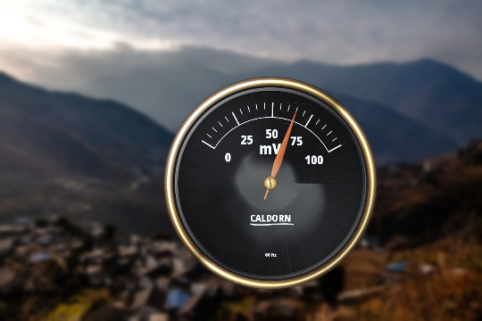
65 mV
